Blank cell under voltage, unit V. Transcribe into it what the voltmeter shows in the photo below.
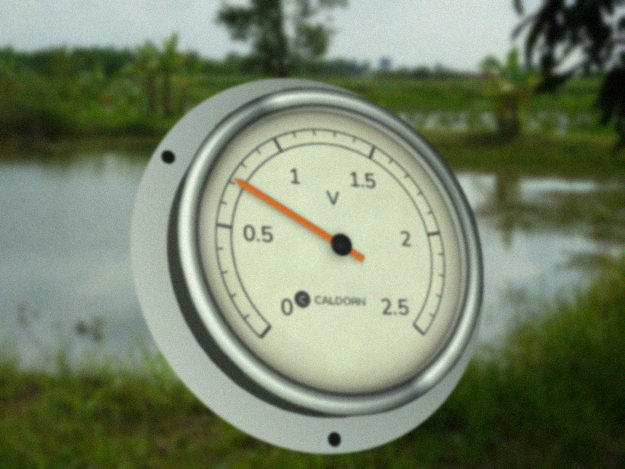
0.7 V
